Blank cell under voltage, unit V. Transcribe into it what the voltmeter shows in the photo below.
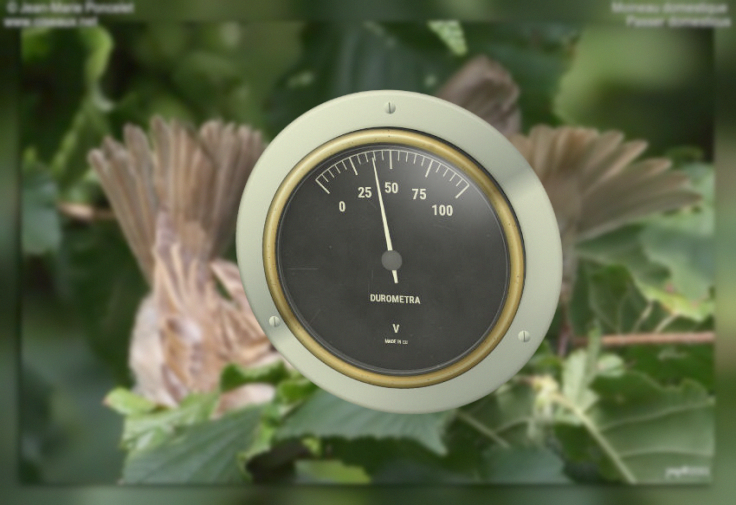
40 V
